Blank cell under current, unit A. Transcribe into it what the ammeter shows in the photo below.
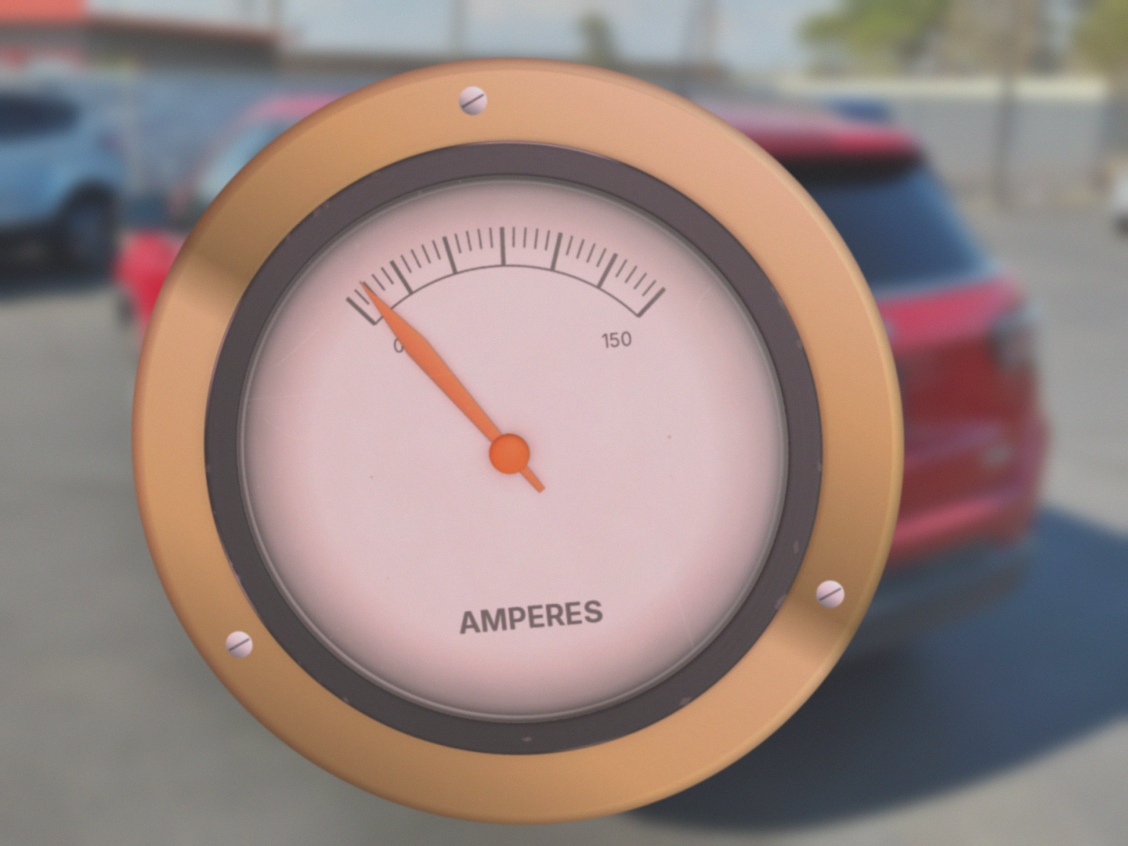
10 A
